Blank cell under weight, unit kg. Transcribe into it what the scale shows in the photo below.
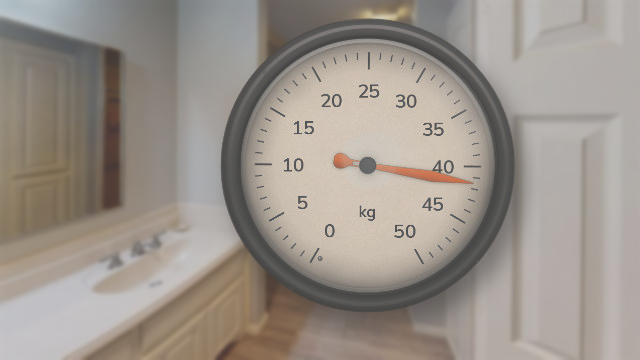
41.5 kg
